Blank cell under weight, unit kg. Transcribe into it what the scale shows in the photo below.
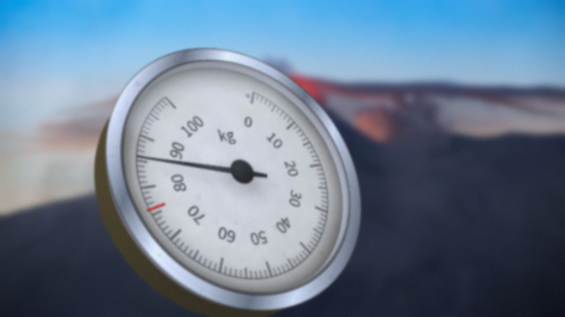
85 kg
